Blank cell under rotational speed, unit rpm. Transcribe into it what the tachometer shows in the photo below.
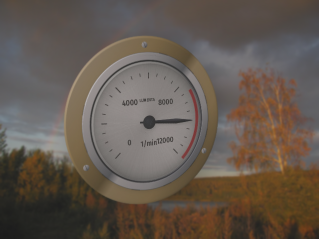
10000 rpm
